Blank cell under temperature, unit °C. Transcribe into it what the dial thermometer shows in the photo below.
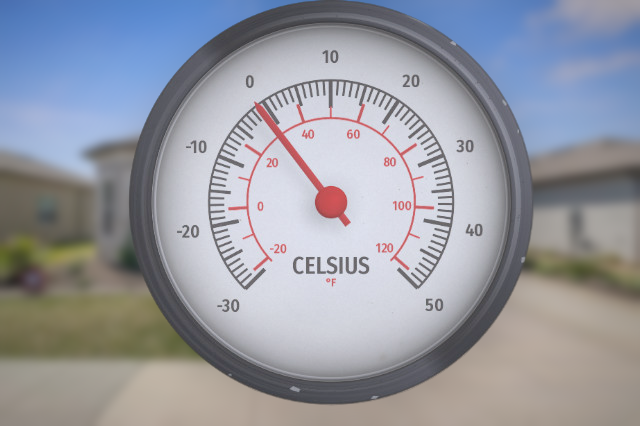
-1 °C
